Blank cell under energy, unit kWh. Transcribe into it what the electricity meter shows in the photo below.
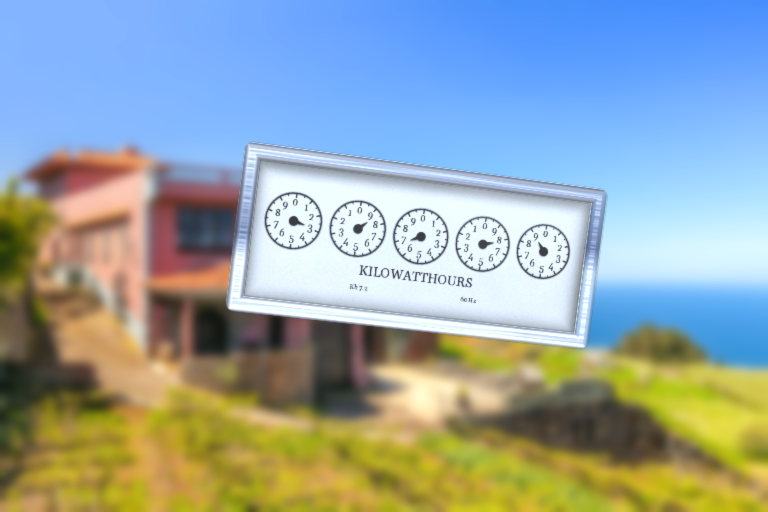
28679 kWh
